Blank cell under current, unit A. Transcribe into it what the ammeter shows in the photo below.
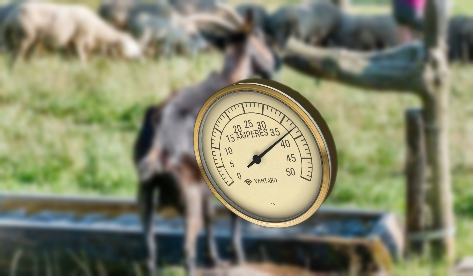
38 A
